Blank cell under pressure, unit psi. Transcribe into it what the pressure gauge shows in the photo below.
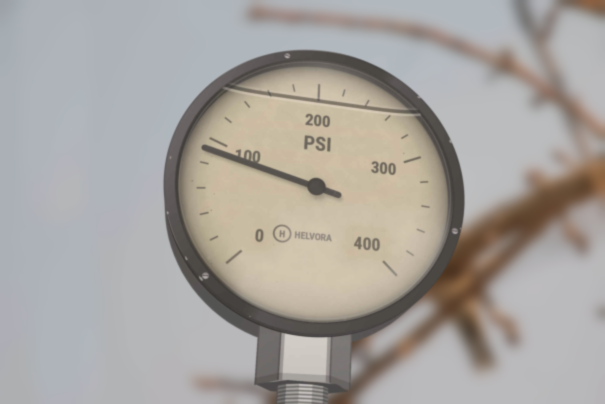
90 psi
